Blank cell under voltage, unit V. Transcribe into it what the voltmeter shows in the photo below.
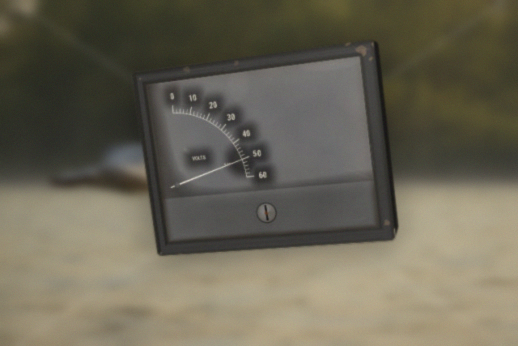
50 V
